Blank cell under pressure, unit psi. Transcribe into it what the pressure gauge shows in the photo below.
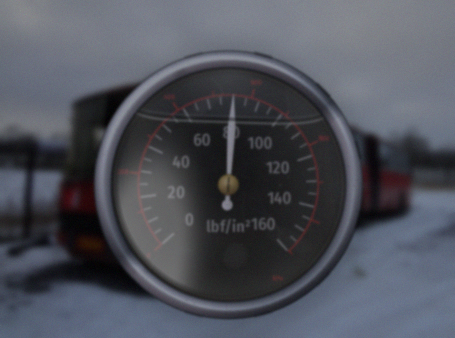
80 psi
